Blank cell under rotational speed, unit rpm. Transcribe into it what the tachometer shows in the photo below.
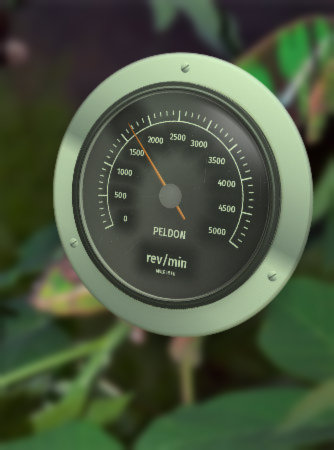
1700 rpm
